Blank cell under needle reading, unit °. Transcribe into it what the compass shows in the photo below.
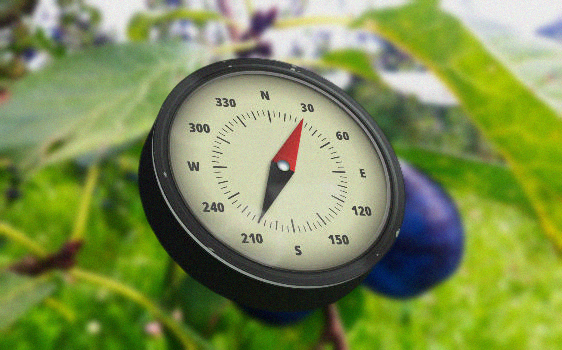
30 °
